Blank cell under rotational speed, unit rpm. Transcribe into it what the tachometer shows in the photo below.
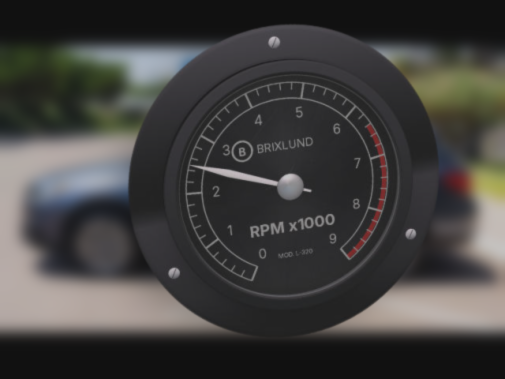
2500 rpm
